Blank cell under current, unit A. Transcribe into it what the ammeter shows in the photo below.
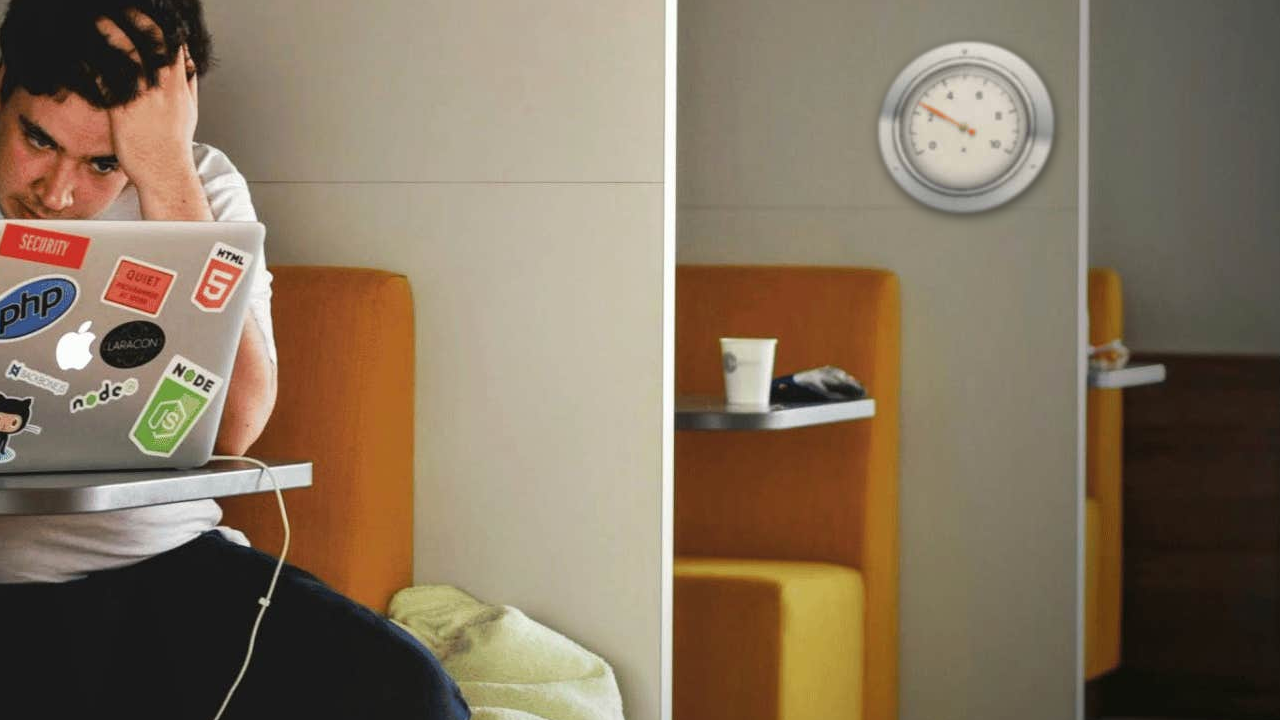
2.5 A
